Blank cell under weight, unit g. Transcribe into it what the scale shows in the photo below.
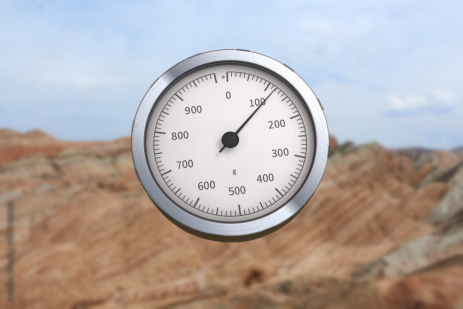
120 g
